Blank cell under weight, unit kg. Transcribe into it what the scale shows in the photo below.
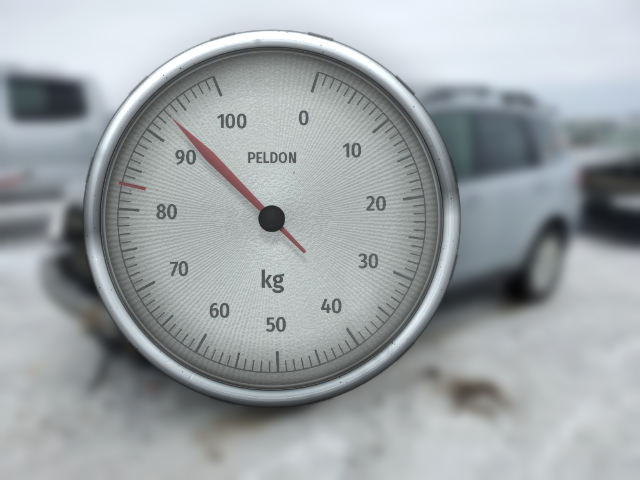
93 kg
